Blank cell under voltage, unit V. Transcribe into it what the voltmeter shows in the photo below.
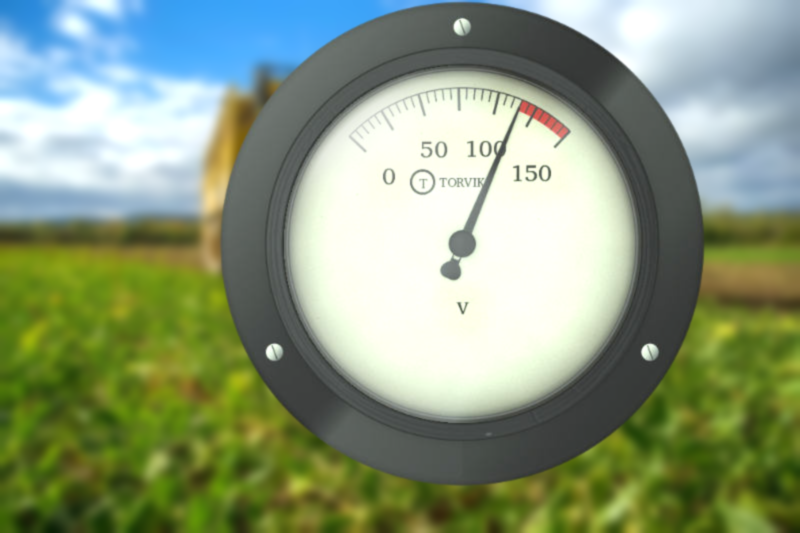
115 V
